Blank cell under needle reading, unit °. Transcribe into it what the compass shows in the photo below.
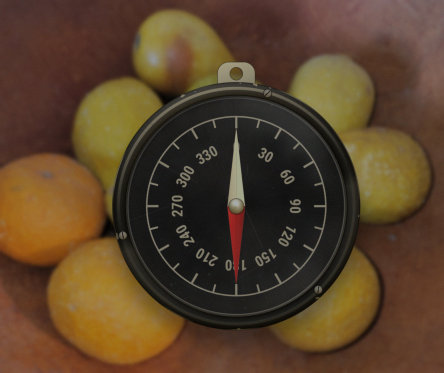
180 °
